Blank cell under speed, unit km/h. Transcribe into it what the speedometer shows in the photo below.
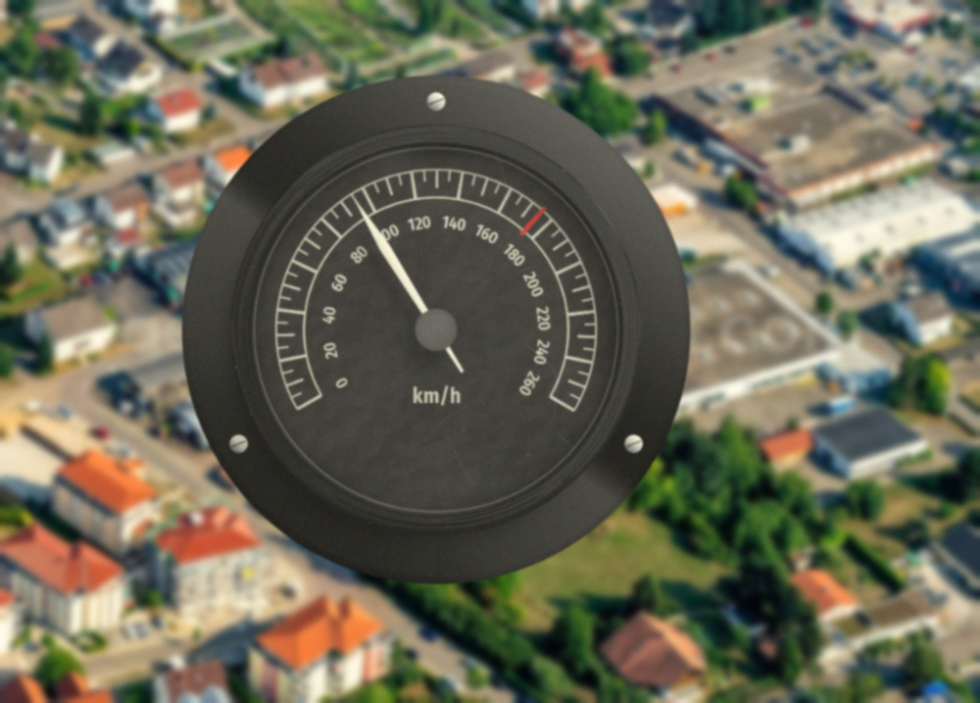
95 km/h
